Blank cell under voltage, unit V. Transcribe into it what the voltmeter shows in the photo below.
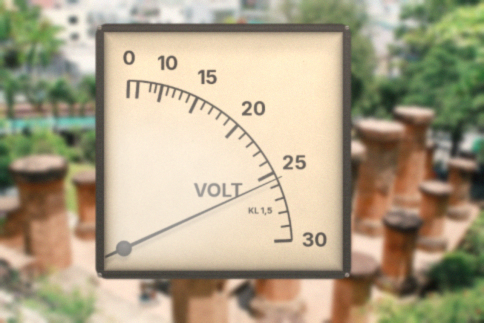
25.5 V
